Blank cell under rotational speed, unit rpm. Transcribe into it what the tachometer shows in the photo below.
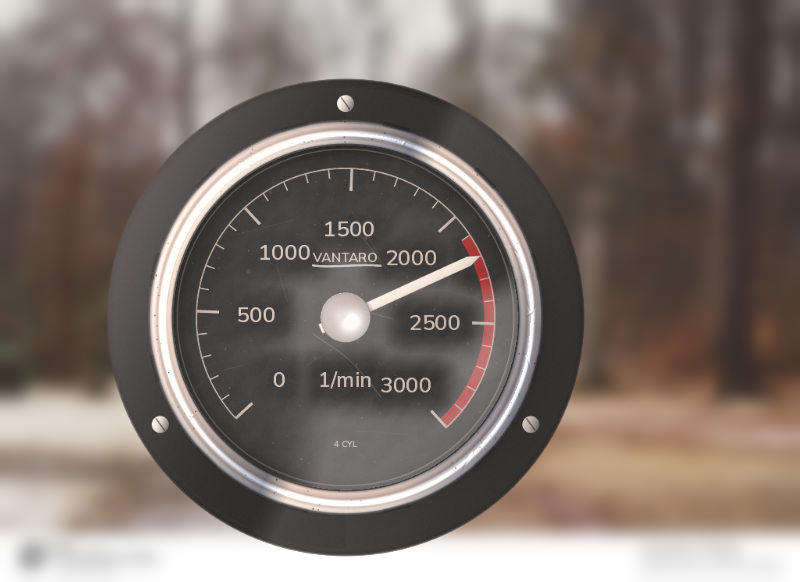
2200 rpm
